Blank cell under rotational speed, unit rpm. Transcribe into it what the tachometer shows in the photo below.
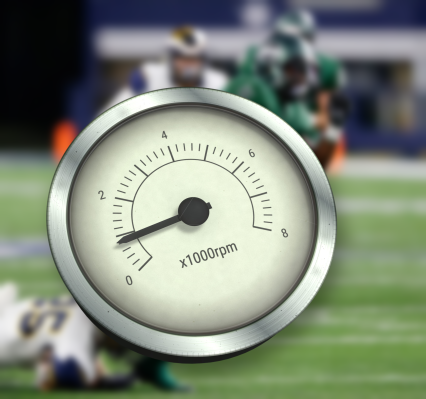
800 rpm
